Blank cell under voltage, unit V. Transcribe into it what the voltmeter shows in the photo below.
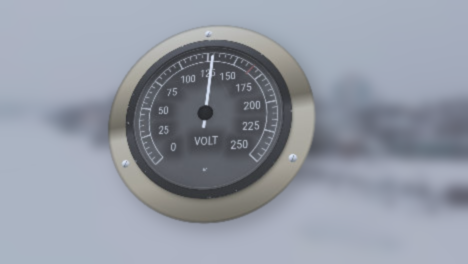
130 V
